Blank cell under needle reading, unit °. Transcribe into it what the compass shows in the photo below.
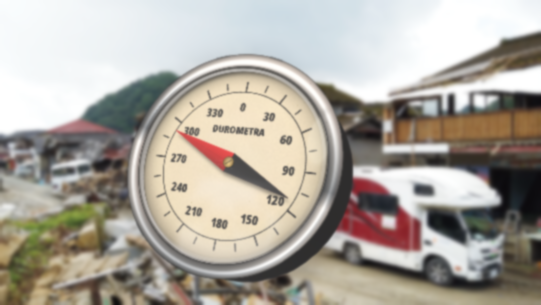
292.5 °
